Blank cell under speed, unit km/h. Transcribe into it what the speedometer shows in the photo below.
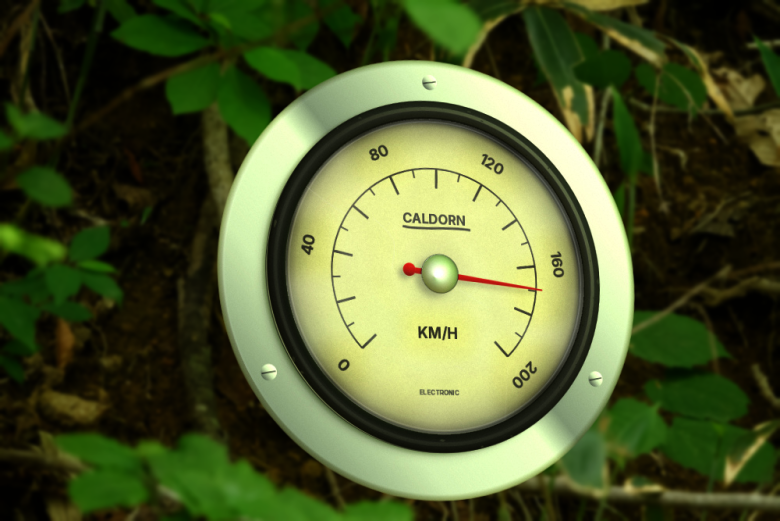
170 km/h
